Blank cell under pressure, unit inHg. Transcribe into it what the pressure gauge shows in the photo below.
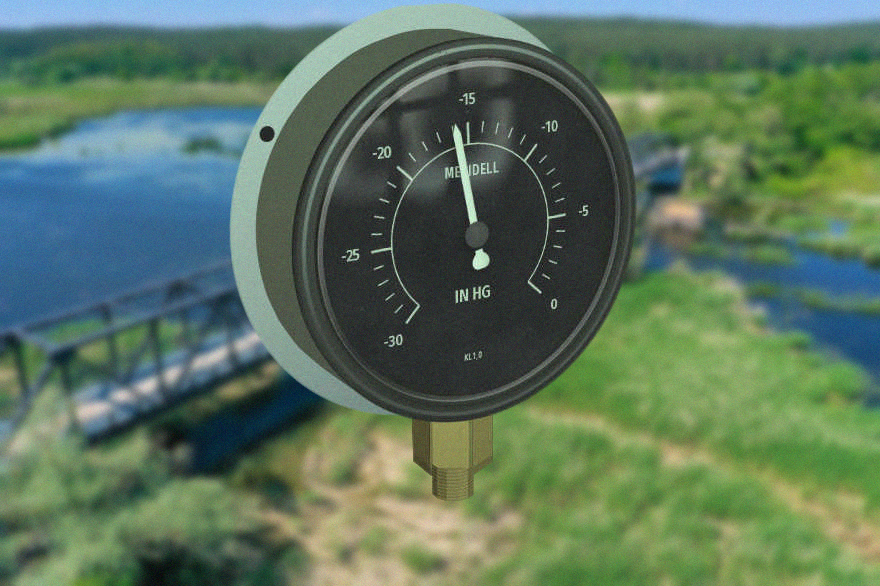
-16 inHg
